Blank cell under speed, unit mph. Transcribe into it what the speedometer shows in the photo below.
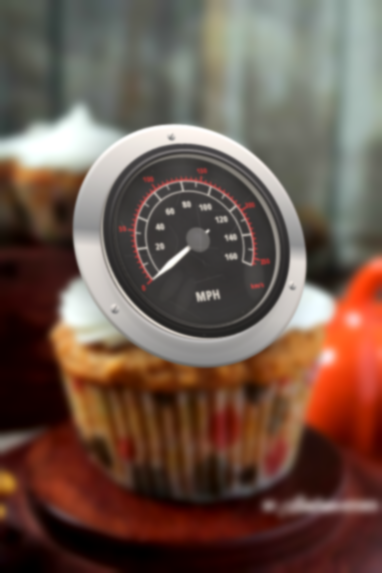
0 mph
